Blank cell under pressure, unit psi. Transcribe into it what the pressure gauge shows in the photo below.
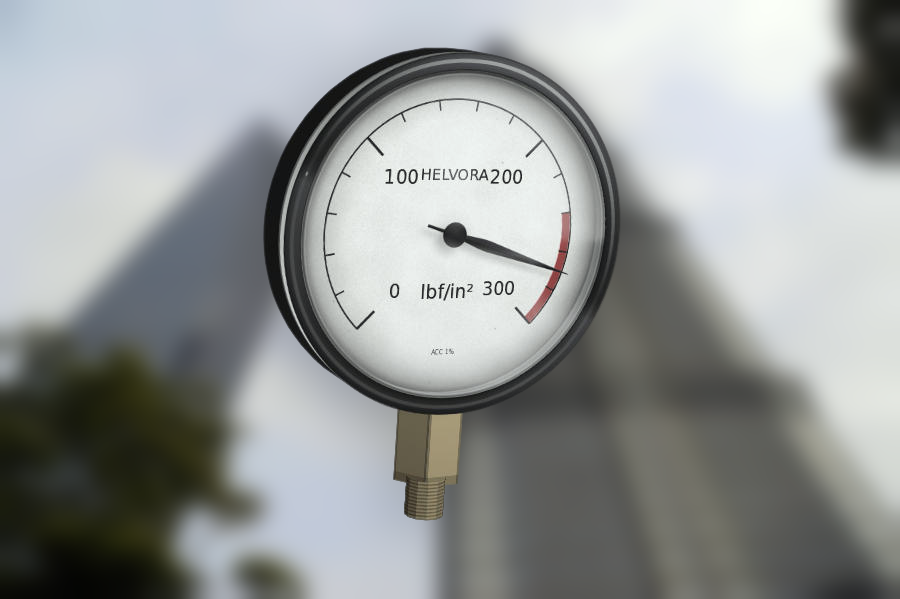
270 psi
